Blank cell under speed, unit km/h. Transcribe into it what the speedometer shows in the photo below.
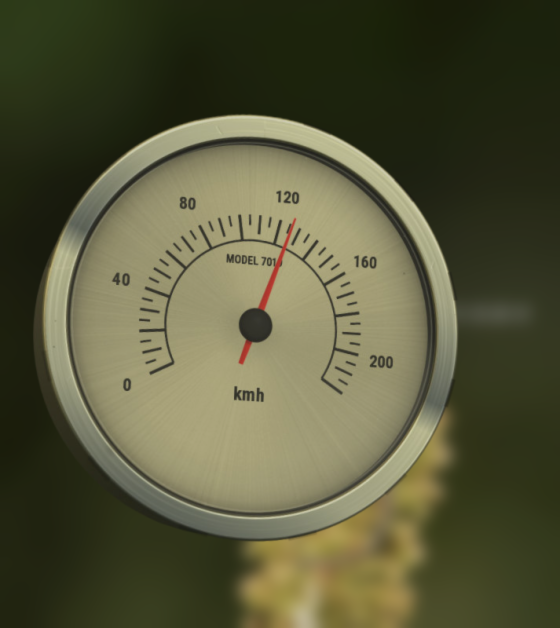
125 km/h
